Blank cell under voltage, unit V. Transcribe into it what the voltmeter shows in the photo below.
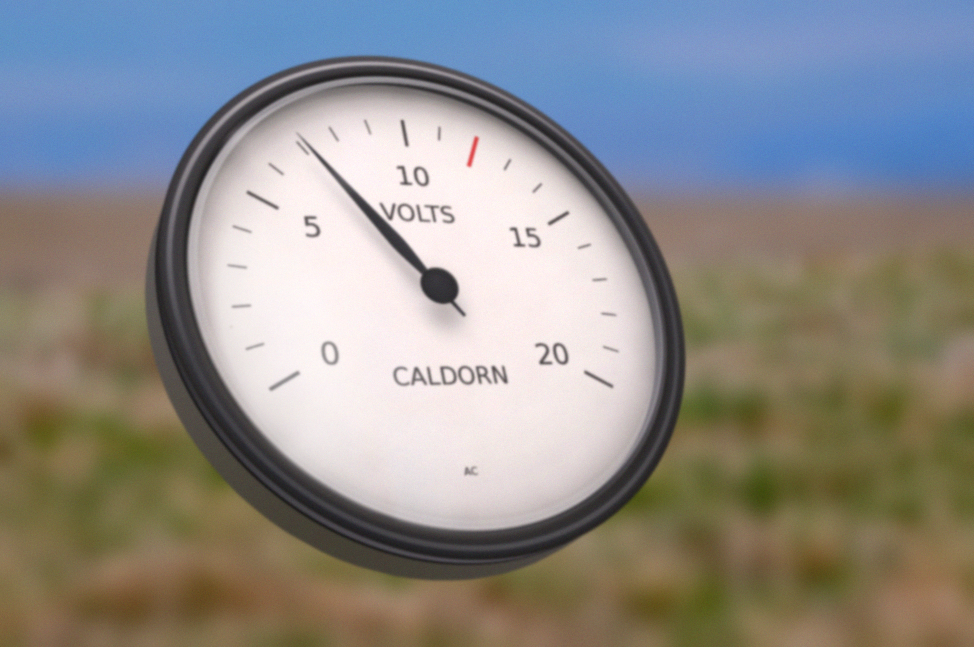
7 V
